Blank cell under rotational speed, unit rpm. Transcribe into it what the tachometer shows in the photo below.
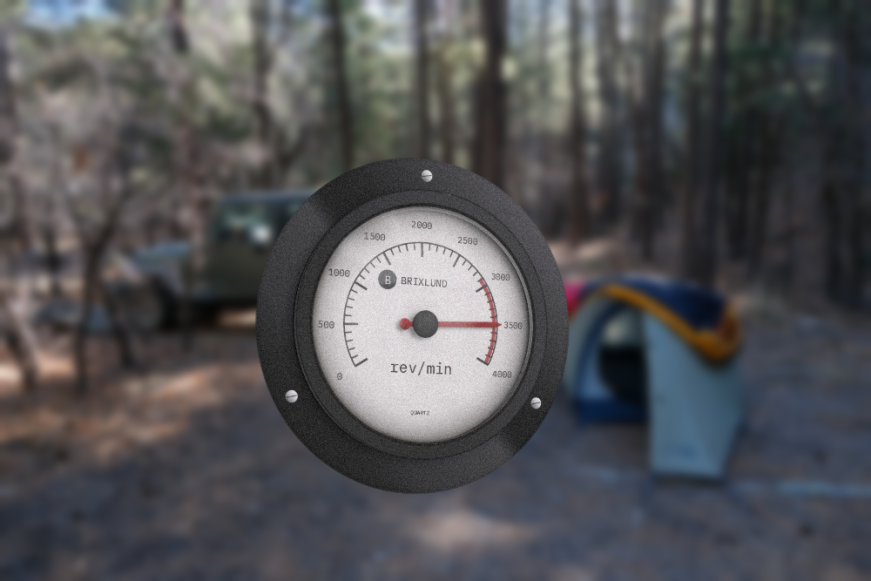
3500 rpm
